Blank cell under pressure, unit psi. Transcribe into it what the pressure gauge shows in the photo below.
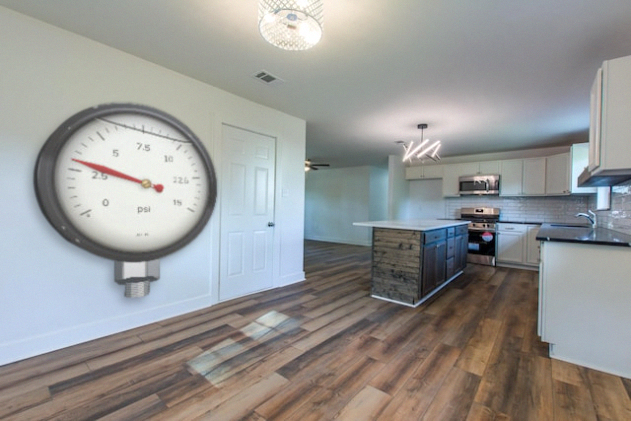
3 psi
